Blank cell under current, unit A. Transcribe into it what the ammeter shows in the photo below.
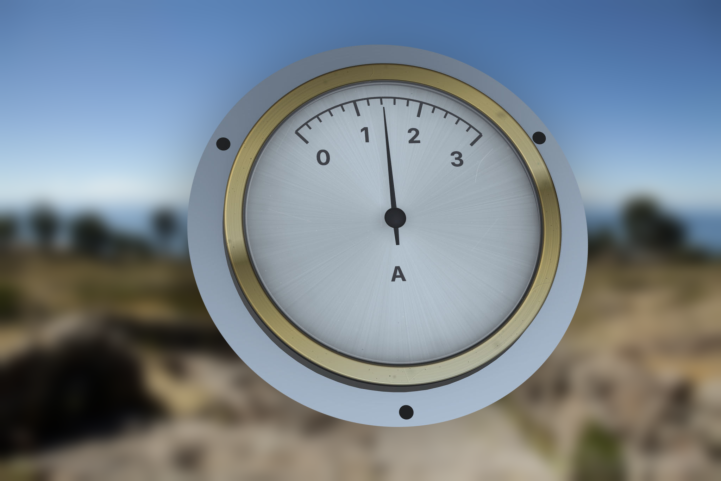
1.4 A
